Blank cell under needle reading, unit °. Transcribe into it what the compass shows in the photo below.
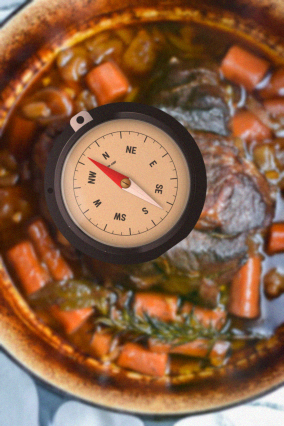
340 °
